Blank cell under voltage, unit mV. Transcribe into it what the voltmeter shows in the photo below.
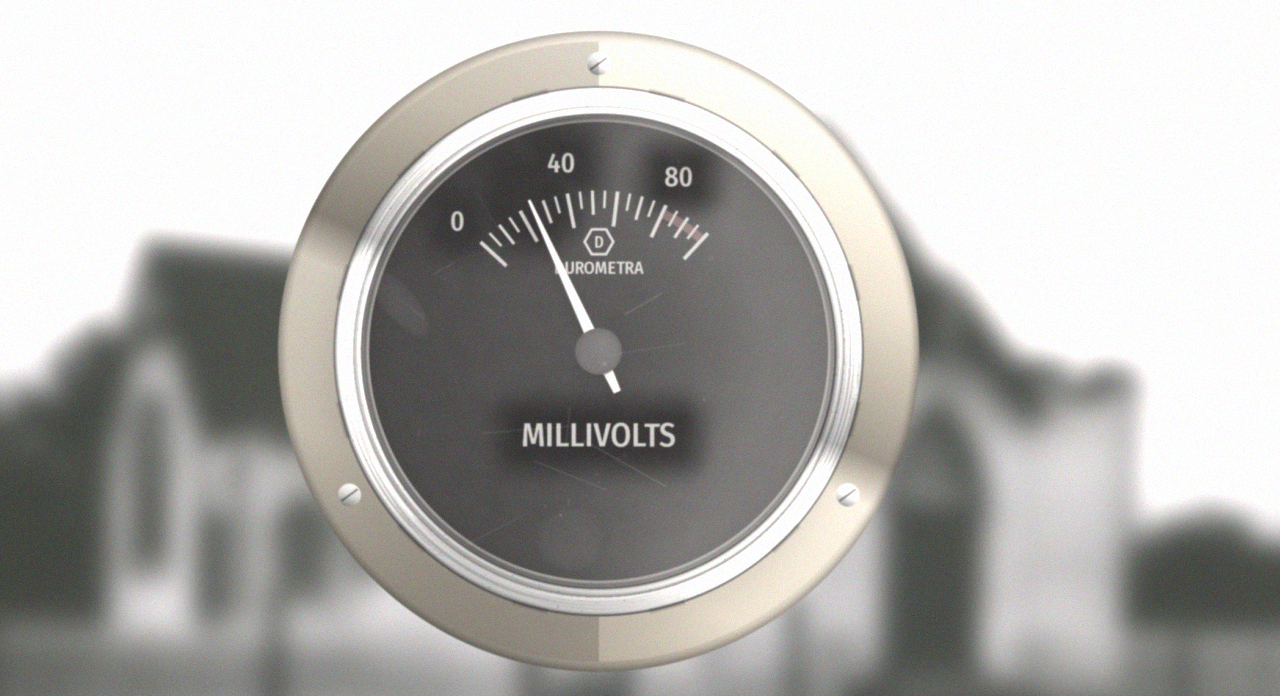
25 mV
